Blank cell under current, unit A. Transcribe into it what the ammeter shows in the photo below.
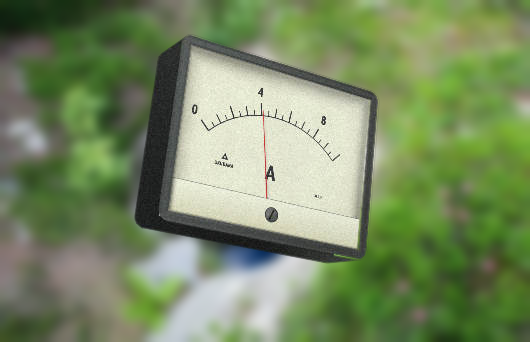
4 A
